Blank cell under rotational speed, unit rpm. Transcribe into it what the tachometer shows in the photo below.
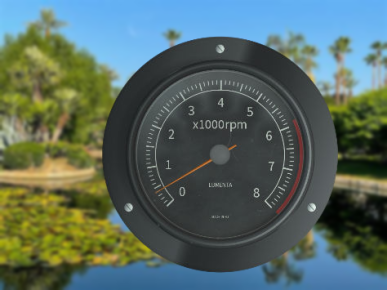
400 rpm
